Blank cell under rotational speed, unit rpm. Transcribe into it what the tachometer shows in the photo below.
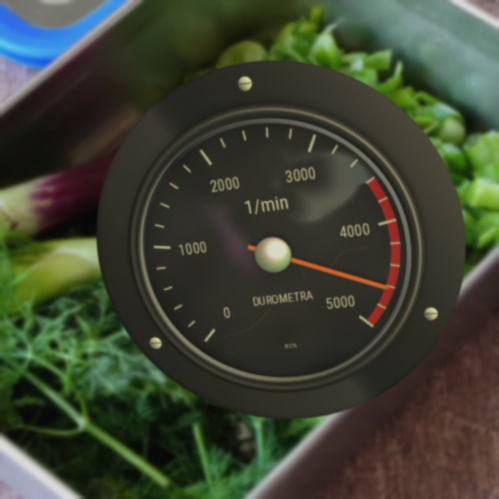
4600 rpm
